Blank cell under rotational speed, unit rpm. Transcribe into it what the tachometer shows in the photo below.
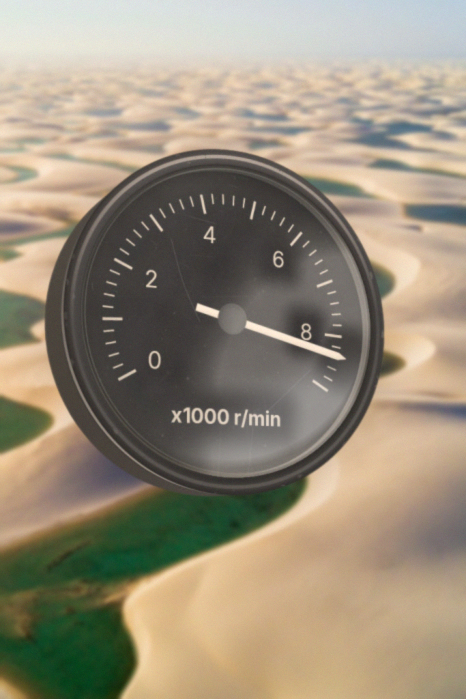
8400 rpm
